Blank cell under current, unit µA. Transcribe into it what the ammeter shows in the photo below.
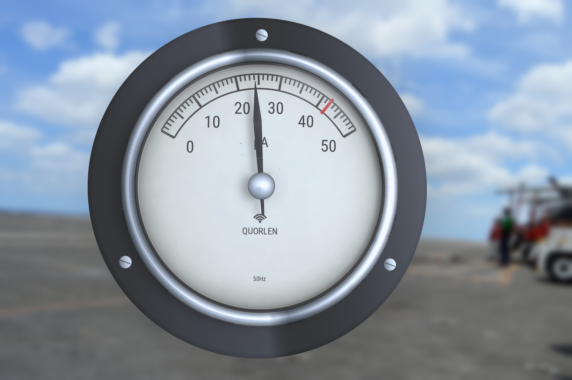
24 µA
